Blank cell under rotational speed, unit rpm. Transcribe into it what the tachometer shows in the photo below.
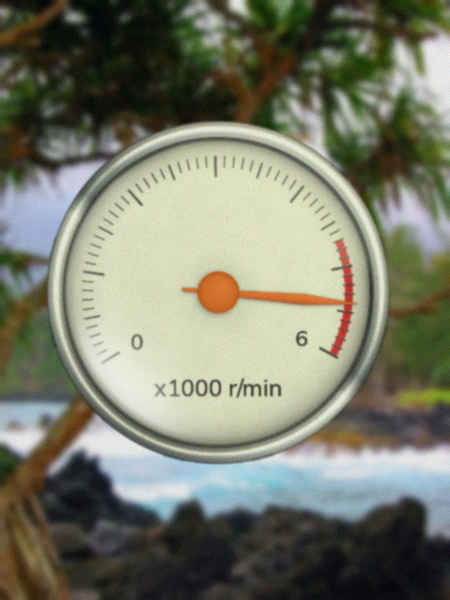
5400 rpm
